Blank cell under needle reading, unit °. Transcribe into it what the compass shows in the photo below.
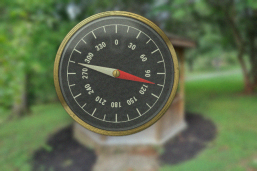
105 °
